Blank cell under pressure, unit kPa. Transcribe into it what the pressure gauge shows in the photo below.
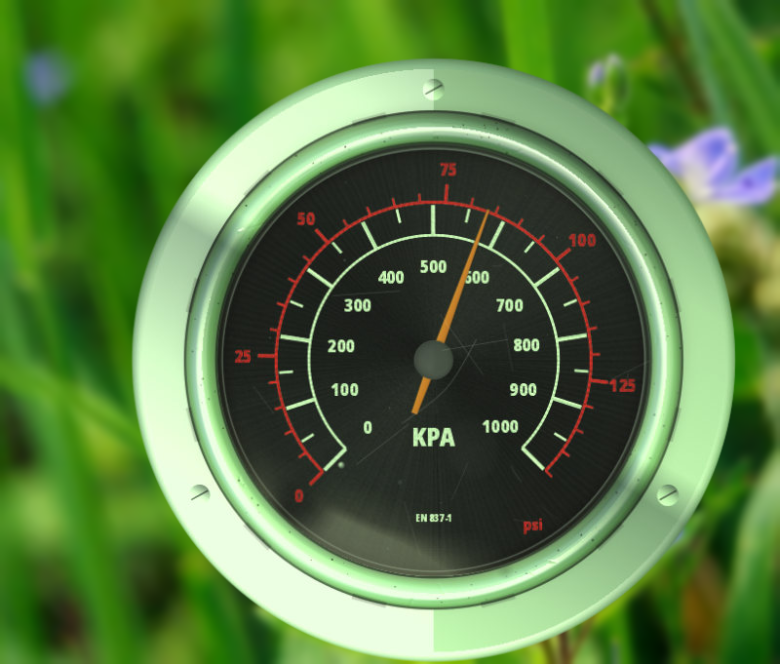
575 kPa
